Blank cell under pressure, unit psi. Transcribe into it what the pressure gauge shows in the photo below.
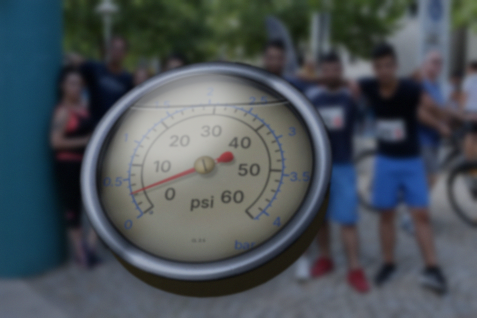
4 psi
